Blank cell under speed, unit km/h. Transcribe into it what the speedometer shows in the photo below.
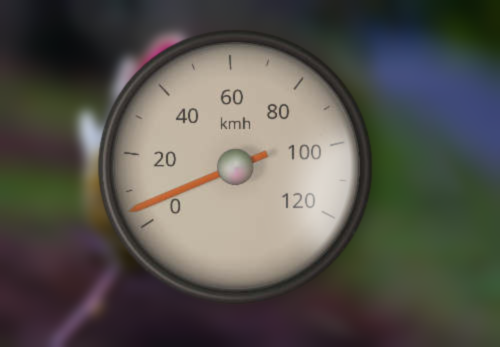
5 km/h
